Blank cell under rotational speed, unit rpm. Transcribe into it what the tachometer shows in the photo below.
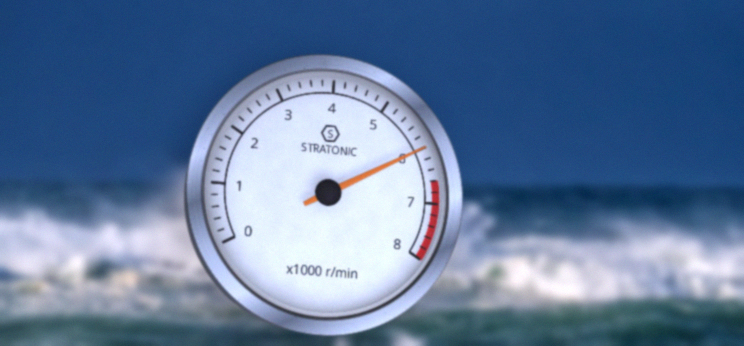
6000 rpm
